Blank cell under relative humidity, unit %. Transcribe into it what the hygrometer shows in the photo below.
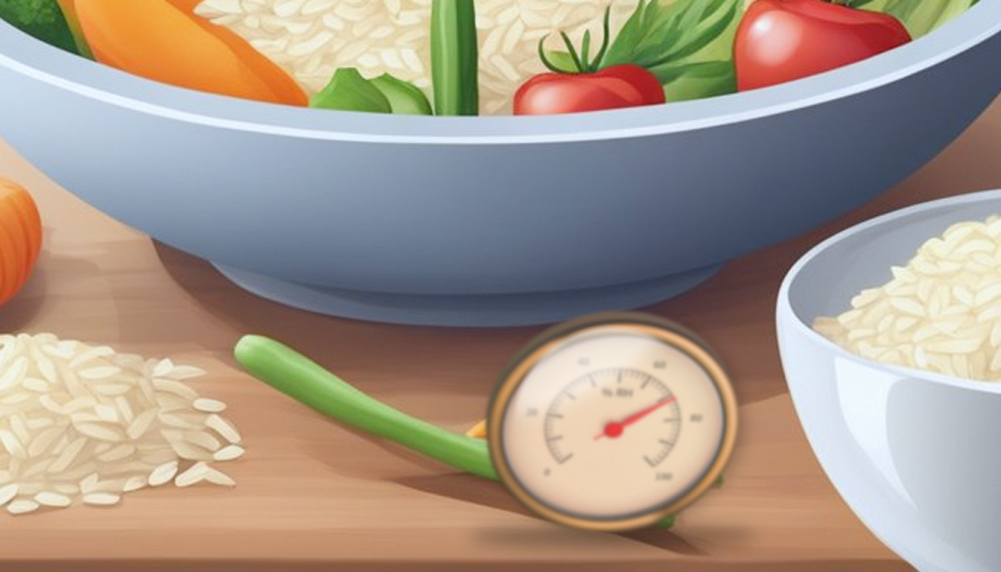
70 %
